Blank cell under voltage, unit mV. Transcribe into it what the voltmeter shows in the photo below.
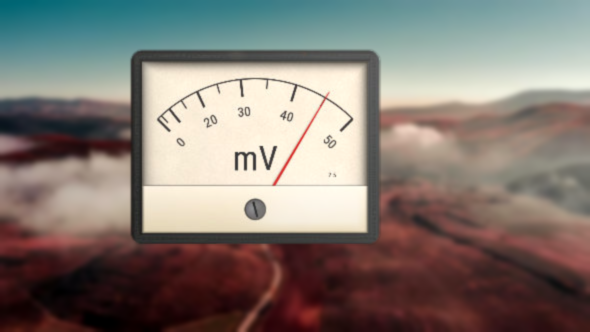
45 mV
